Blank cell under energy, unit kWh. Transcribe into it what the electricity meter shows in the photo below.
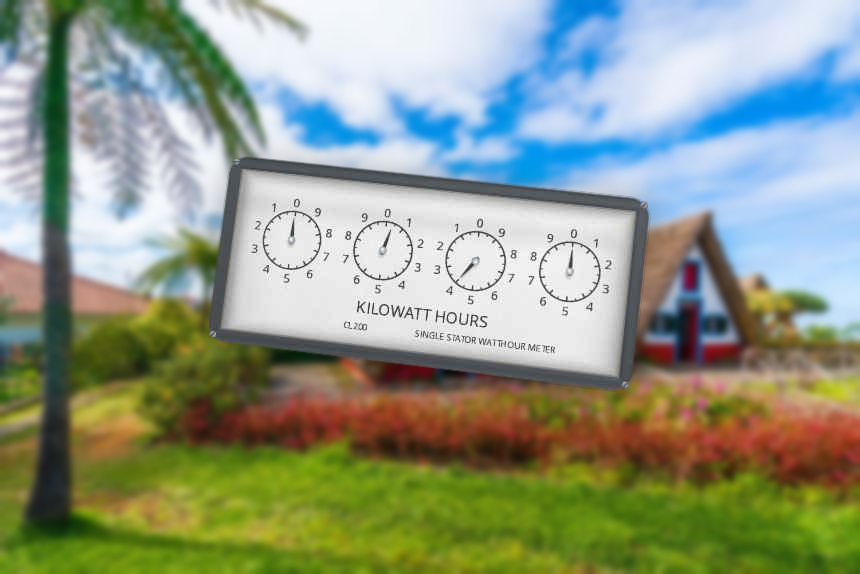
40 kWh
